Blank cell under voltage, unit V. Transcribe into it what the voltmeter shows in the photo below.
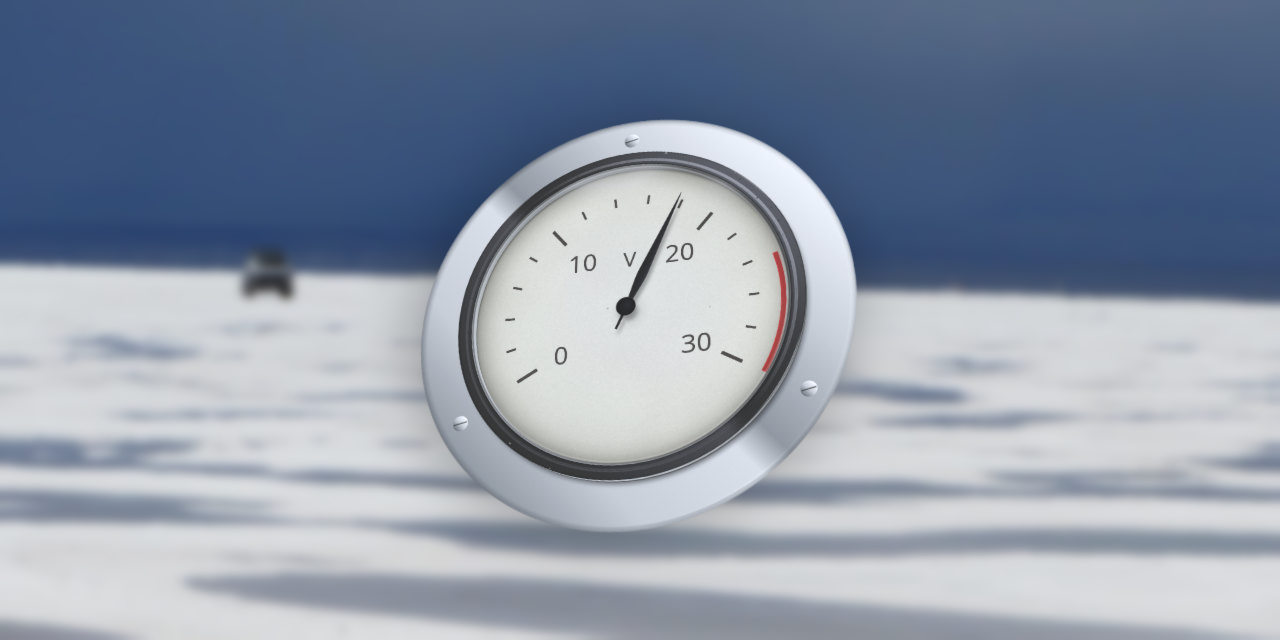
18 V
